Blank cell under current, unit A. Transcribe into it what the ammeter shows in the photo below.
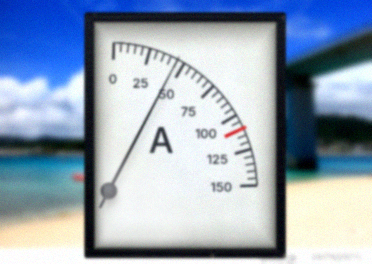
45 A
